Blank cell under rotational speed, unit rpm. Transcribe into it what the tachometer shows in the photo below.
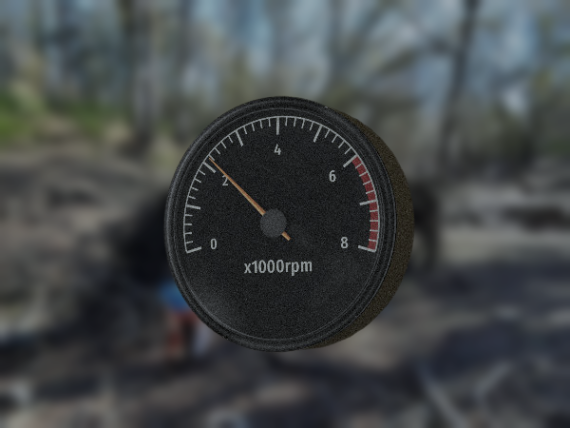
2200 rpm
